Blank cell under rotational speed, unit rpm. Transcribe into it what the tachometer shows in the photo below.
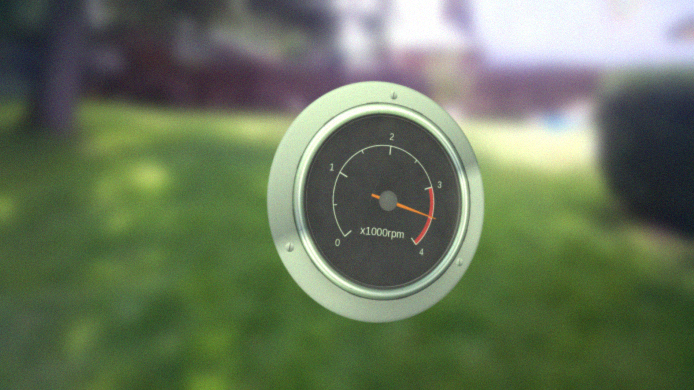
3500 rpm
